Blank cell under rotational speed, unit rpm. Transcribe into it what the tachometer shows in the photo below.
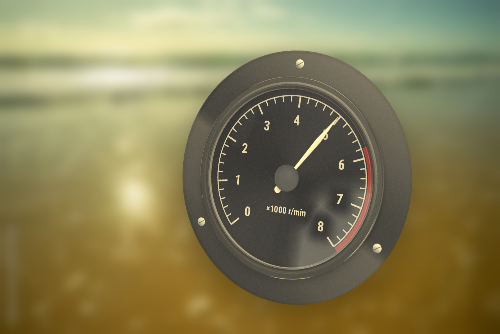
5000 rpm
